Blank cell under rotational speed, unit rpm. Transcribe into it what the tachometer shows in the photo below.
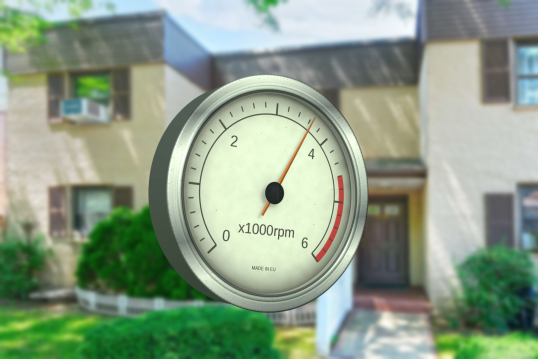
3600 rpm
